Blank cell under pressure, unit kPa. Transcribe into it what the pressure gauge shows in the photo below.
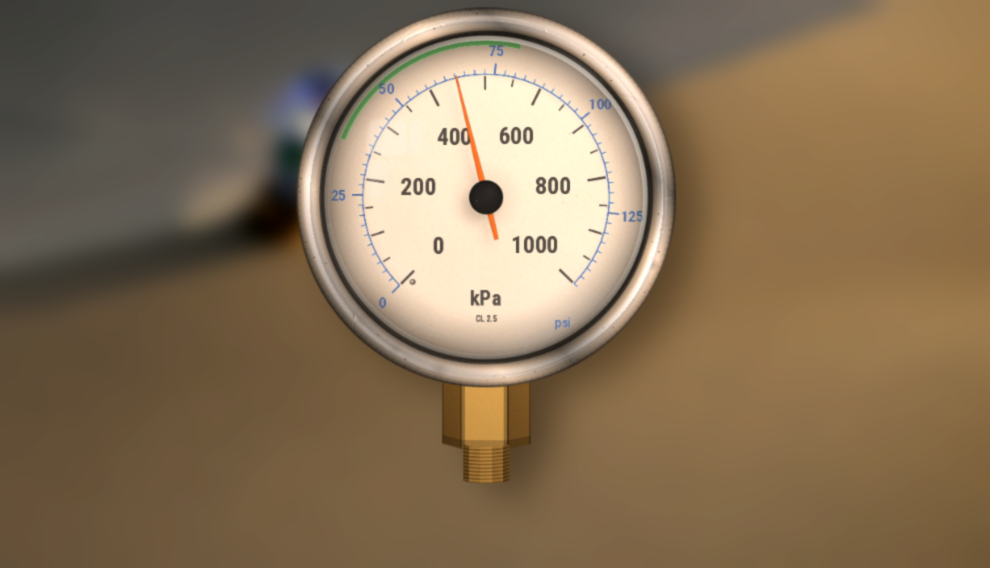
450 kPa
